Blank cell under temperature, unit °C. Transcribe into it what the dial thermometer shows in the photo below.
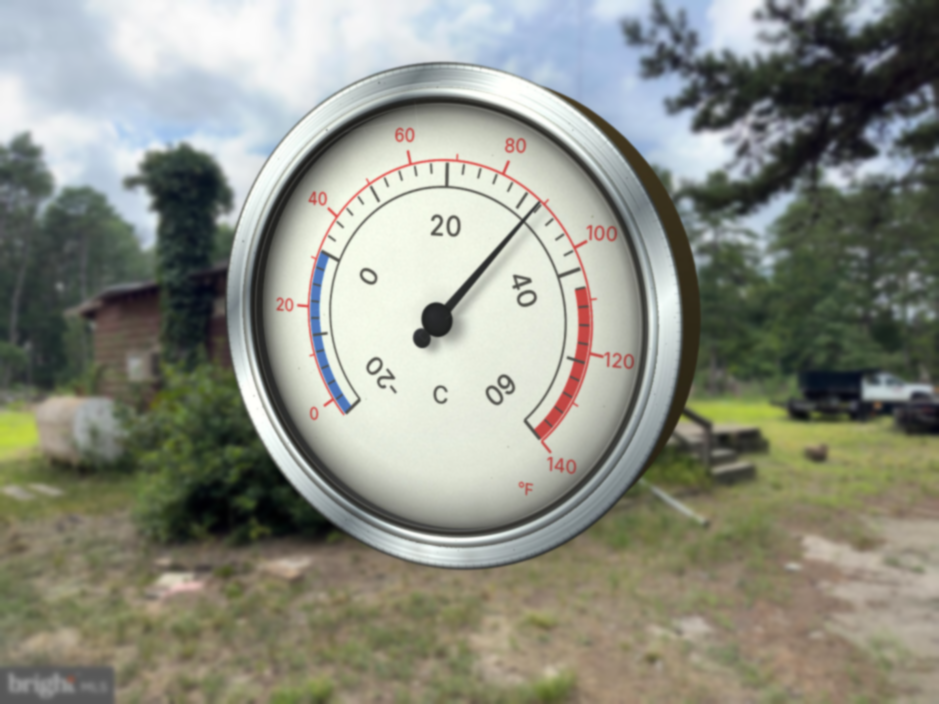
32 °C
